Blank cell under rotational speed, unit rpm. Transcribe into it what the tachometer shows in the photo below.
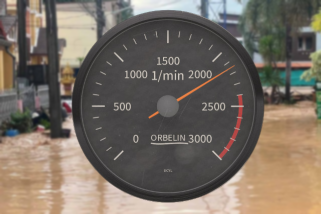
2150 rpm
